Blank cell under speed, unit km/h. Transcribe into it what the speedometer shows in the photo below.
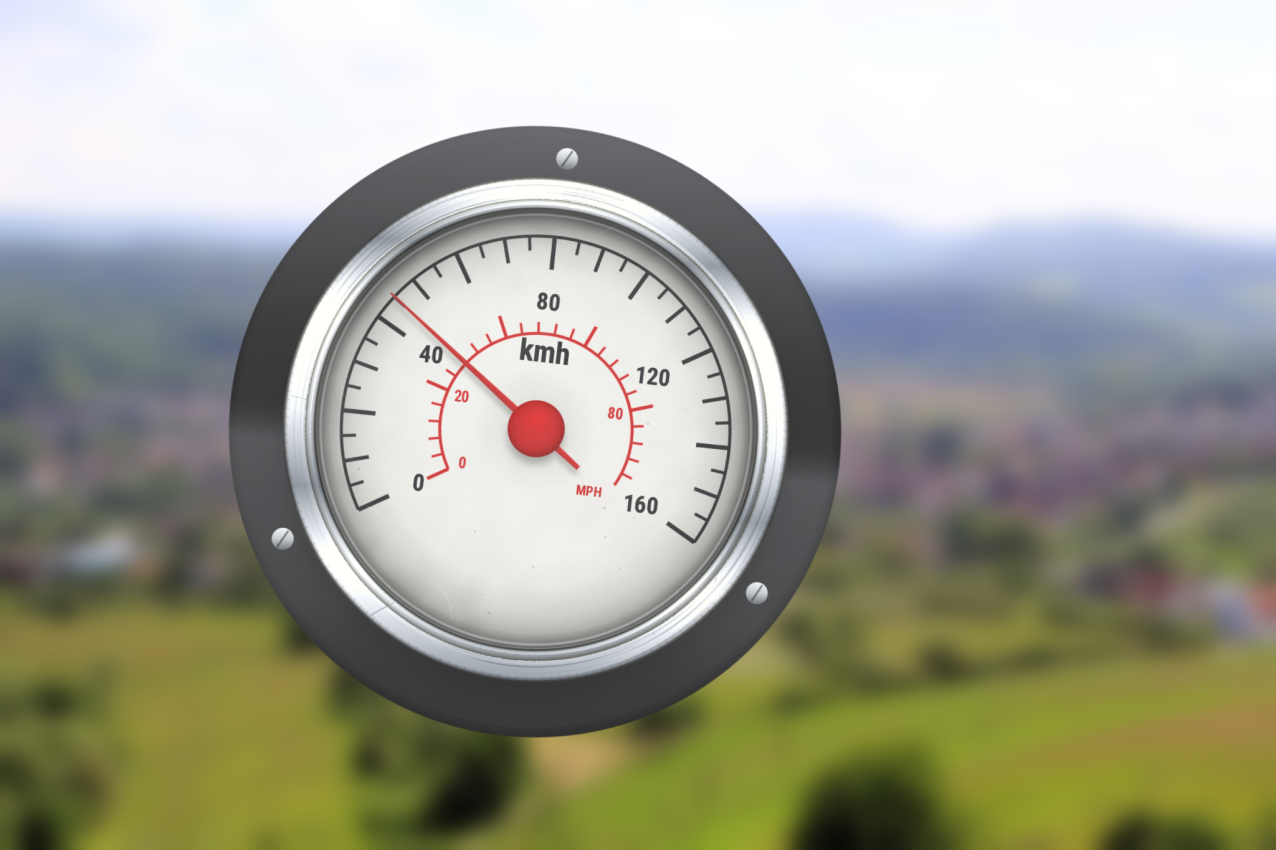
45 km/h
